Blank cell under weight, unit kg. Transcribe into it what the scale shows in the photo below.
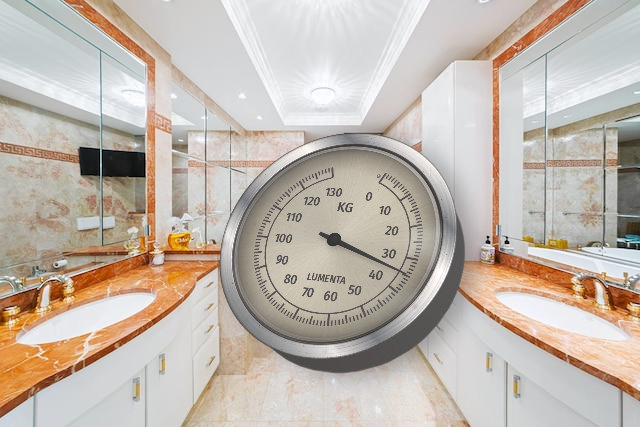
35 kg
